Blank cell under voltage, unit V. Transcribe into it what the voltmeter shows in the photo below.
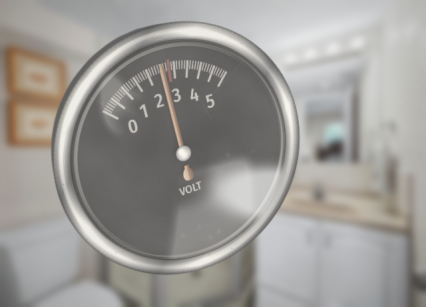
2.5 V
